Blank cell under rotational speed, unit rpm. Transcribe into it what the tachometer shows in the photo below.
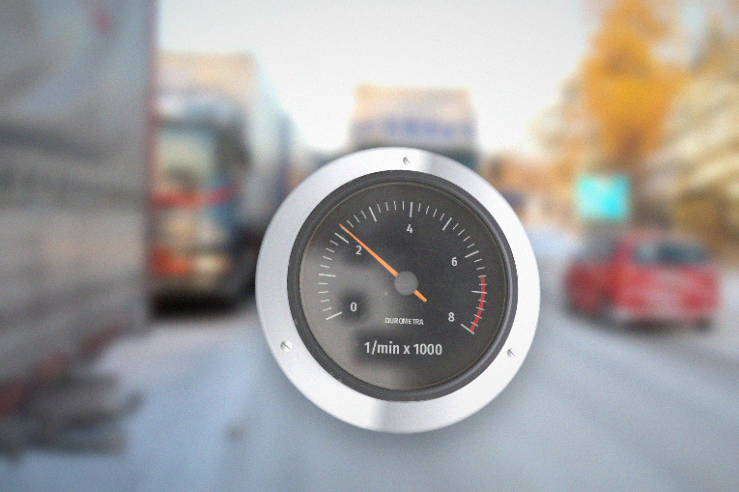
2200 rpm
